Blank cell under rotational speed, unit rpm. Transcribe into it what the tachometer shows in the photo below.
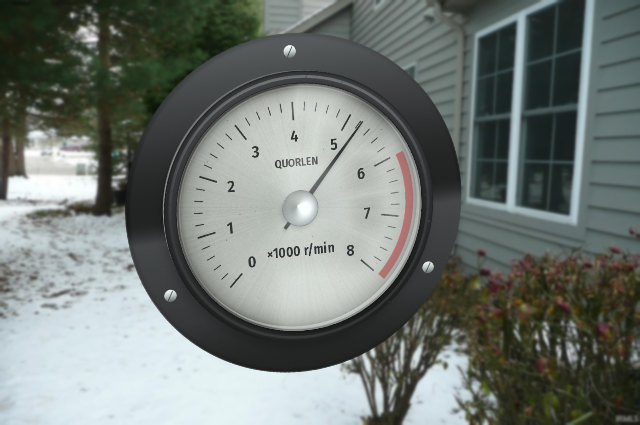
5200 rpm
